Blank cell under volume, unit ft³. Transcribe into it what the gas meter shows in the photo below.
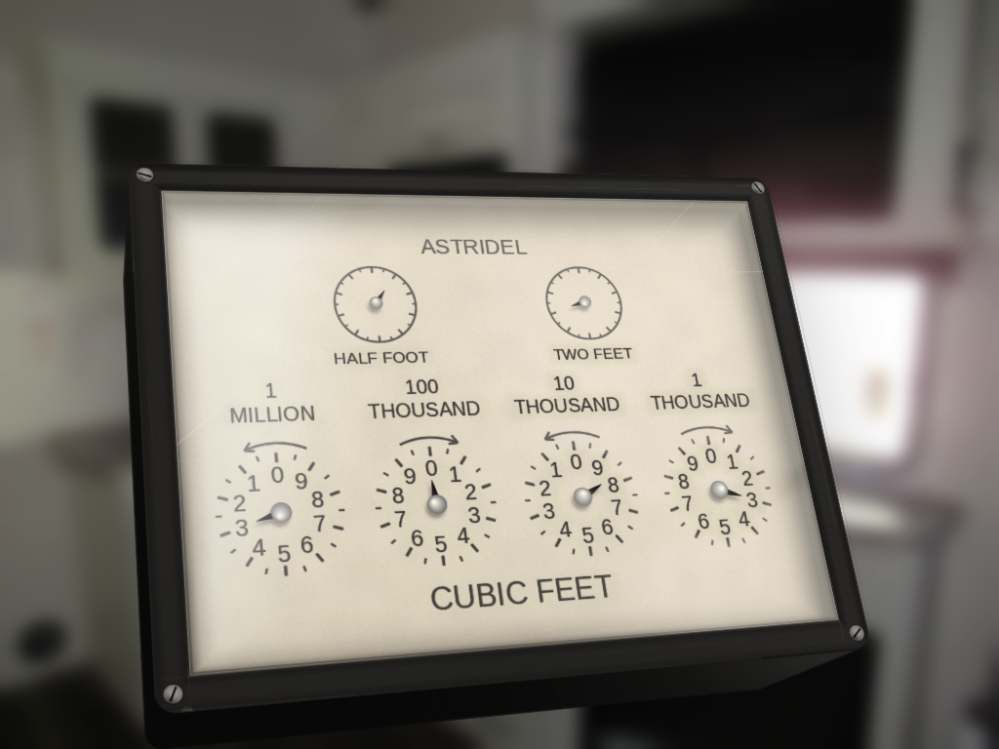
298300 ft³
